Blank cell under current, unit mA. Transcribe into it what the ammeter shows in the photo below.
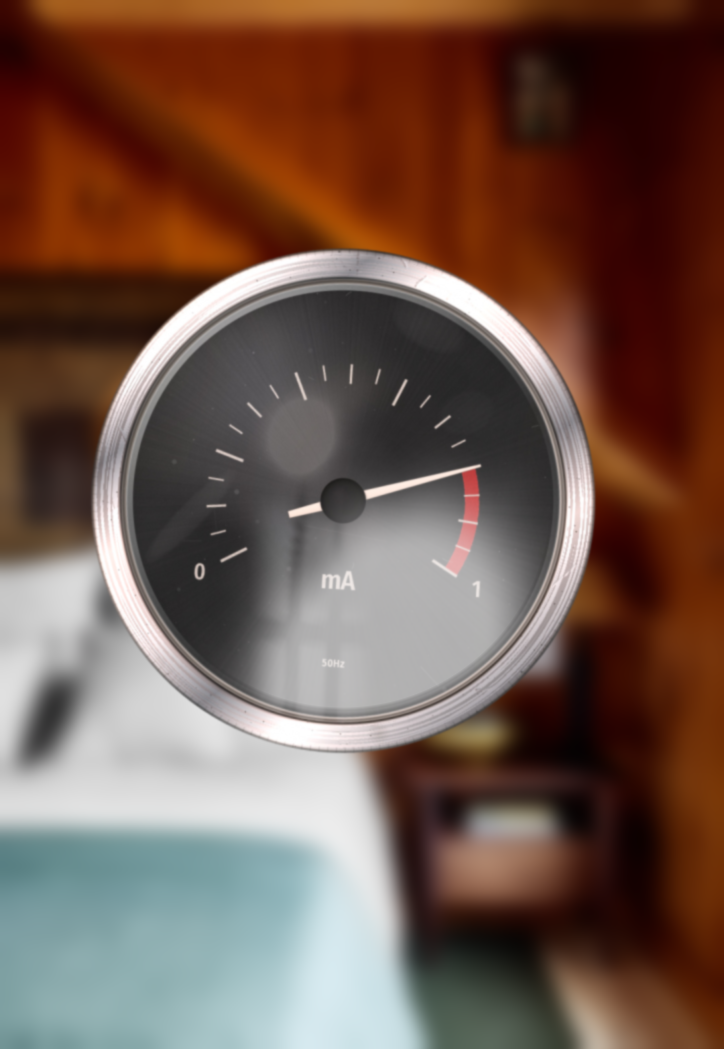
0.8 mA
